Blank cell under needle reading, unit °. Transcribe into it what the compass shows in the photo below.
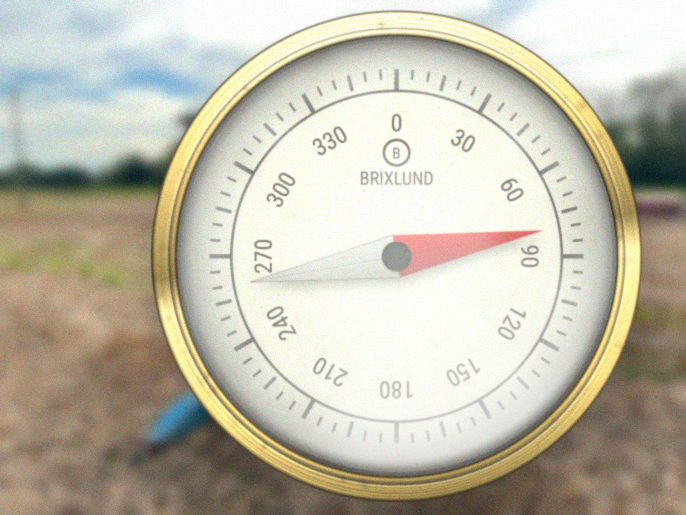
80 °
